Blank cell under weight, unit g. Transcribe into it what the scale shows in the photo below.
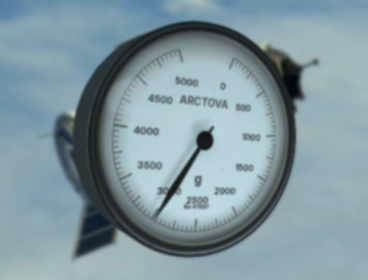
3000 g
